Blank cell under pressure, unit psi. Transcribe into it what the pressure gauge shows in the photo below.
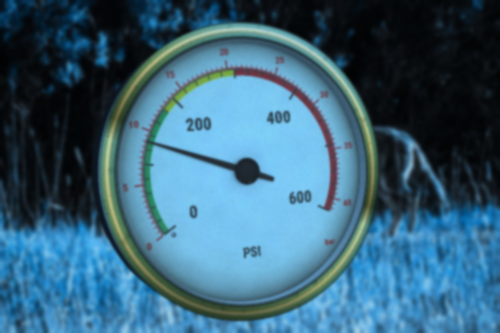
130 psi
